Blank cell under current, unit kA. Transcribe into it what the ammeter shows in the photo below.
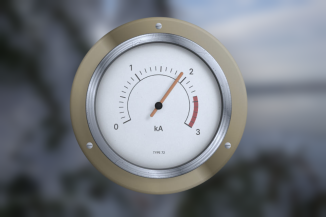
1.9 kA
